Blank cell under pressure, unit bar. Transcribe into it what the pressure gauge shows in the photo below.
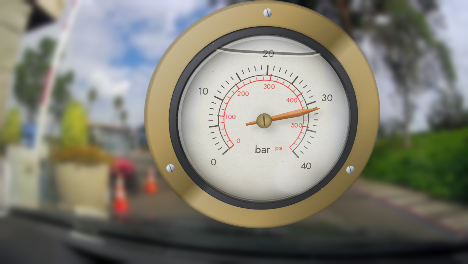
31 bar
